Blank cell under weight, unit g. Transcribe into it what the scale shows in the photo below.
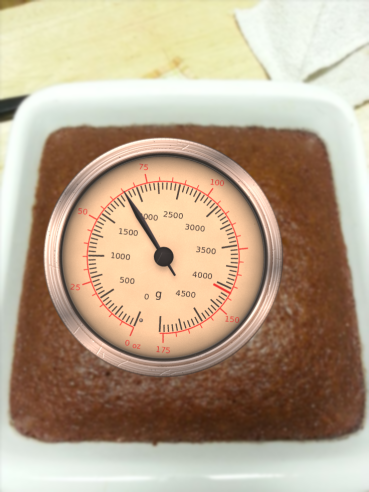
1850 g
